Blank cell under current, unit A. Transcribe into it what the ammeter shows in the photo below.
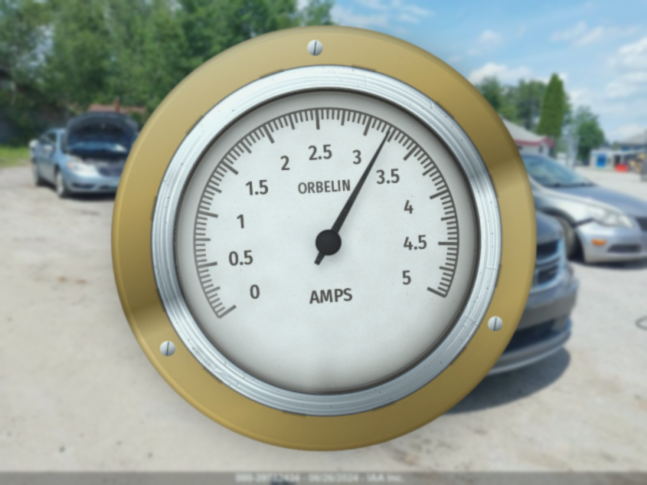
3.2 A
